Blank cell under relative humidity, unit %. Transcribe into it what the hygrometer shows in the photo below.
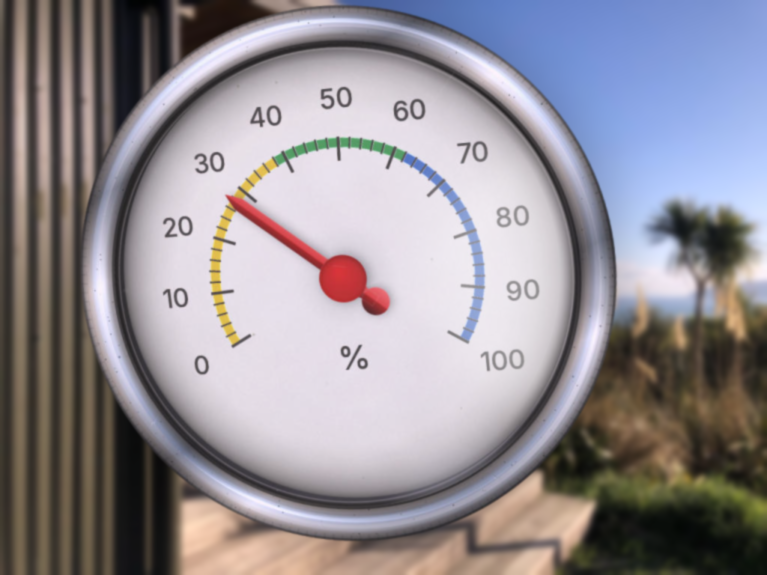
28 %
